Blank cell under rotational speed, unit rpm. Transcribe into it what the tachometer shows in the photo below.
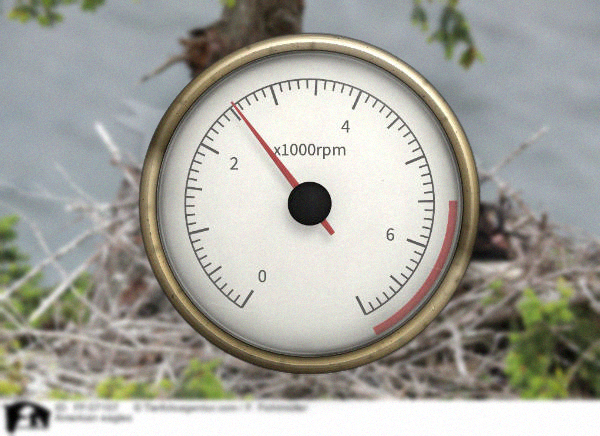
2550 rpm
